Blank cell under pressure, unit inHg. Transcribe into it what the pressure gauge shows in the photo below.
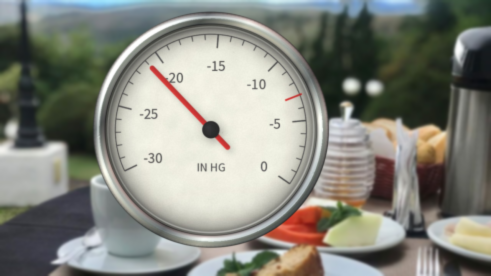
-21 inHg
